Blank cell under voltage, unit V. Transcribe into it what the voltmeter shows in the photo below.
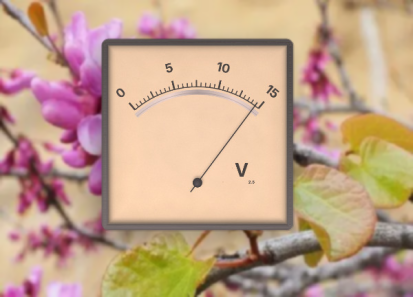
14.5 V
